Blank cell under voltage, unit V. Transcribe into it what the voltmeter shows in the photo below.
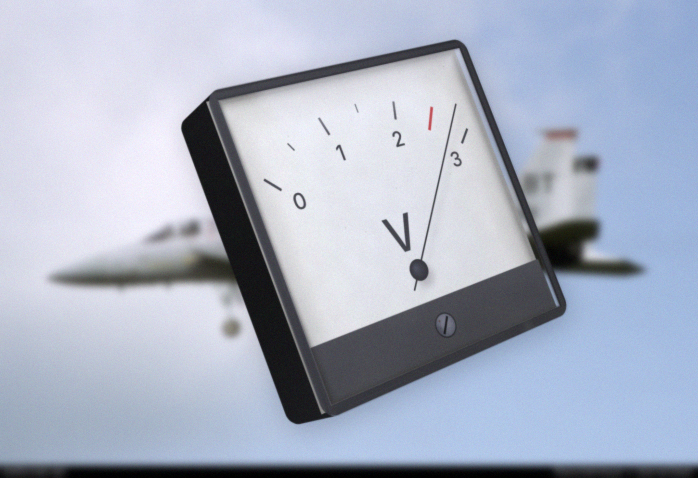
2.75 V
